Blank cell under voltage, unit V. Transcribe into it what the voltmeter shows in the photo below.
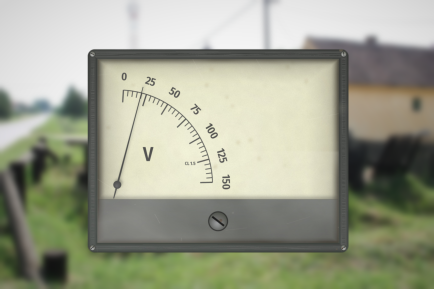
20 V
